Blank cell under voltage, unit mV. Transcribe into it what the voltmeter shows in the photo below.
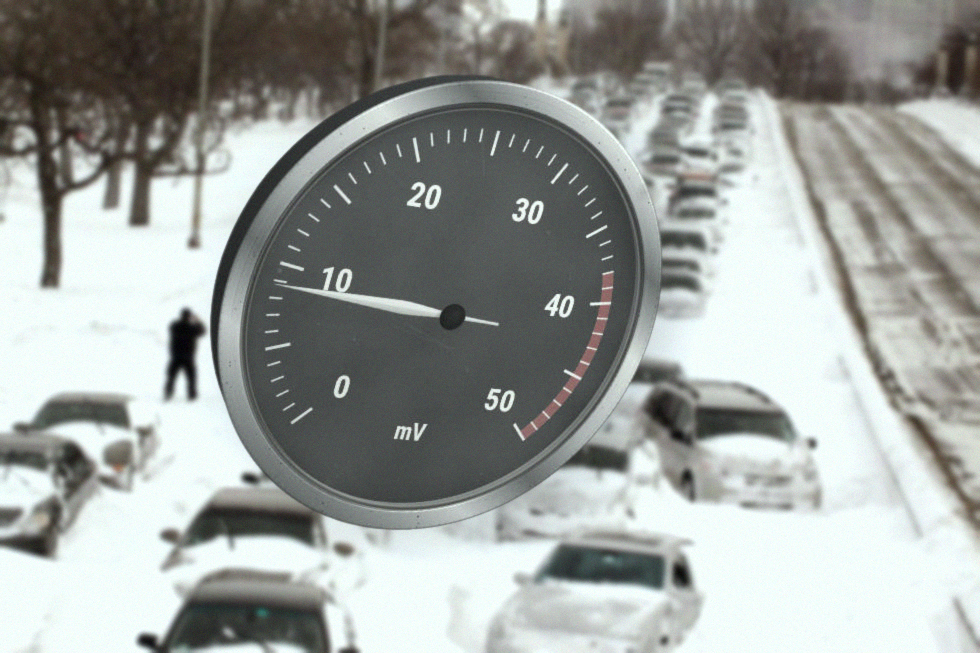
9 mV
